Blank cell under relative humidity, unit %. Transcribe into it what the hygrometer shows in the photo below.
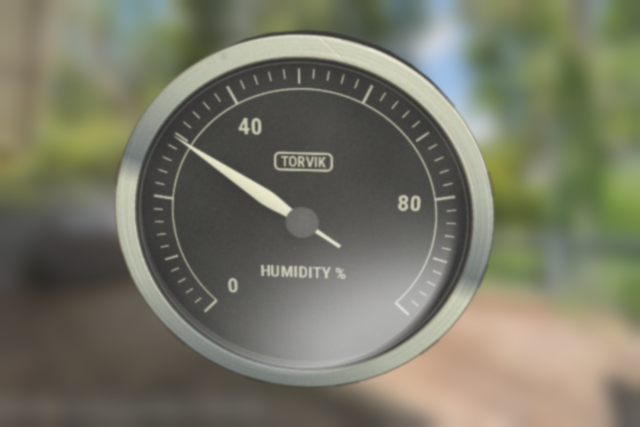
30 %
